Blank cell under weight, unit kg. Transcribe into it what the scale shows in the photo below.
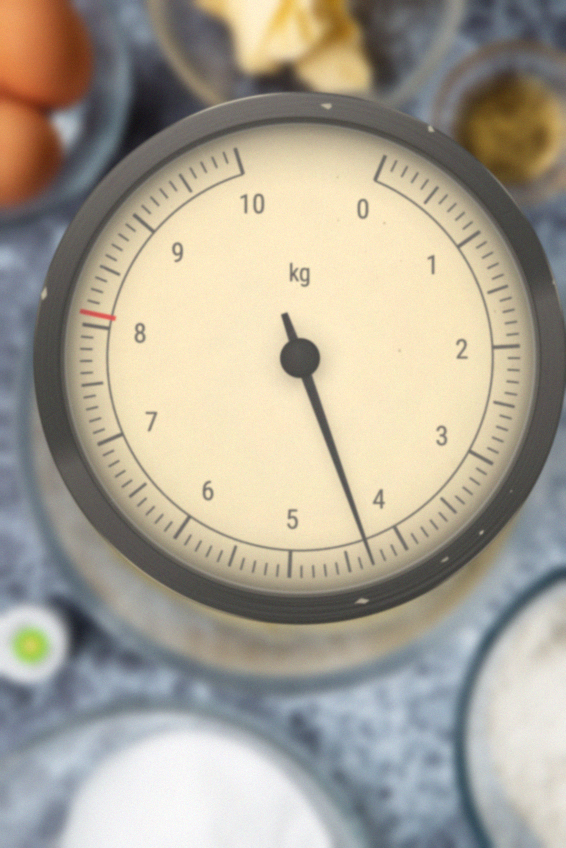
4.3 kg
